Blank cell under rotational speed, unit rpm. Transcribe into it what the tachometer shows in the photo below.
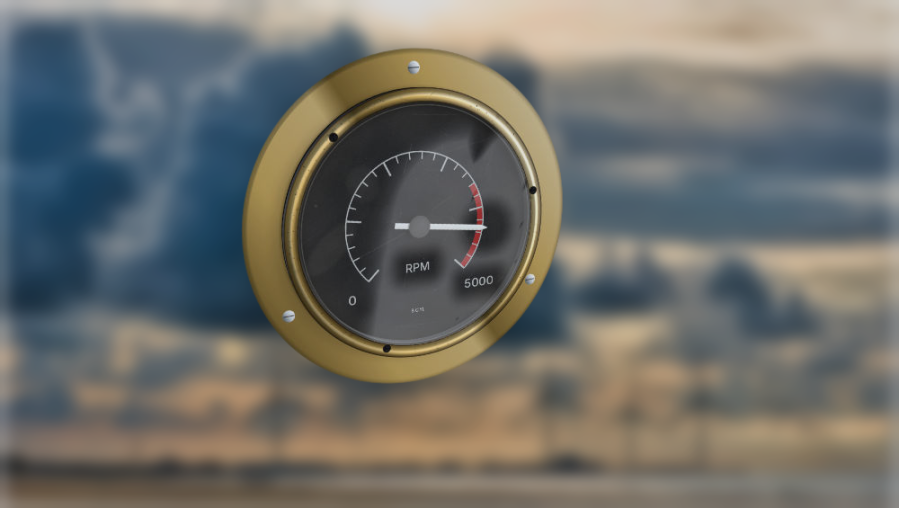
4300 rpm
